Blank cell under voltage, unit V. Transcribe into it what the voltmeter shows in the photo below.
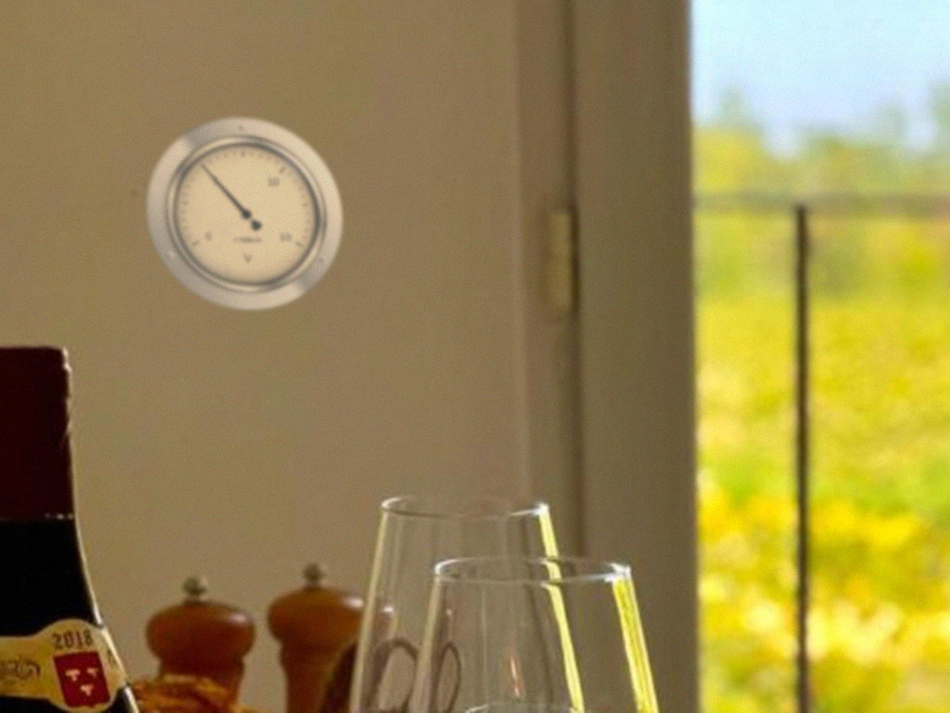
5 V
